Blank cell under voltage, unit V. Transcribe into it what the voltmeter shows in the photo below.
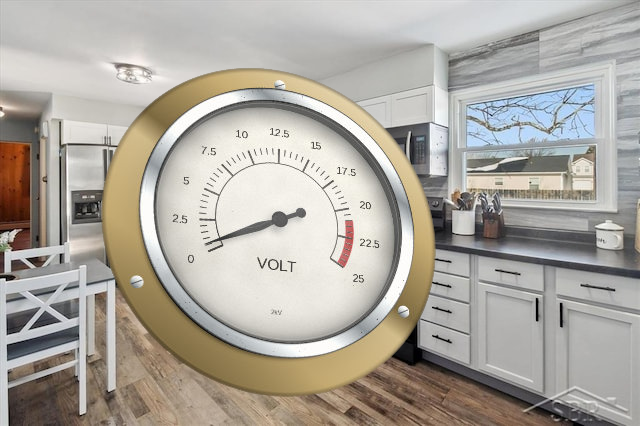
0.5 V
